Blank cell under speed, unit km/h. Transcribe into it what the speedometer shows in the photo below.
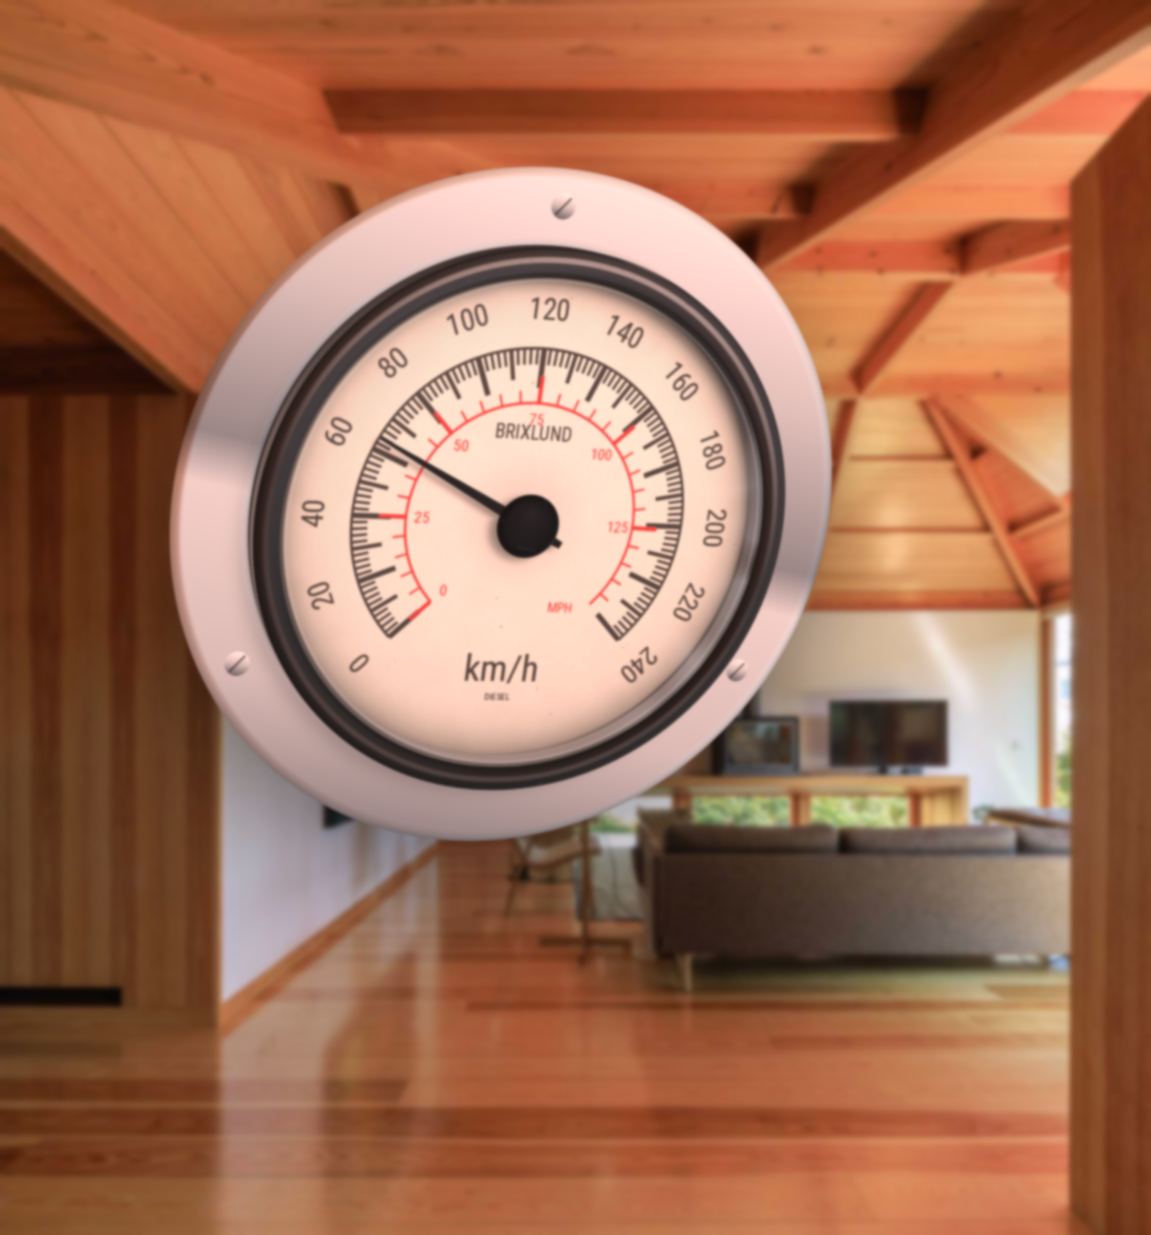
64 km/h
